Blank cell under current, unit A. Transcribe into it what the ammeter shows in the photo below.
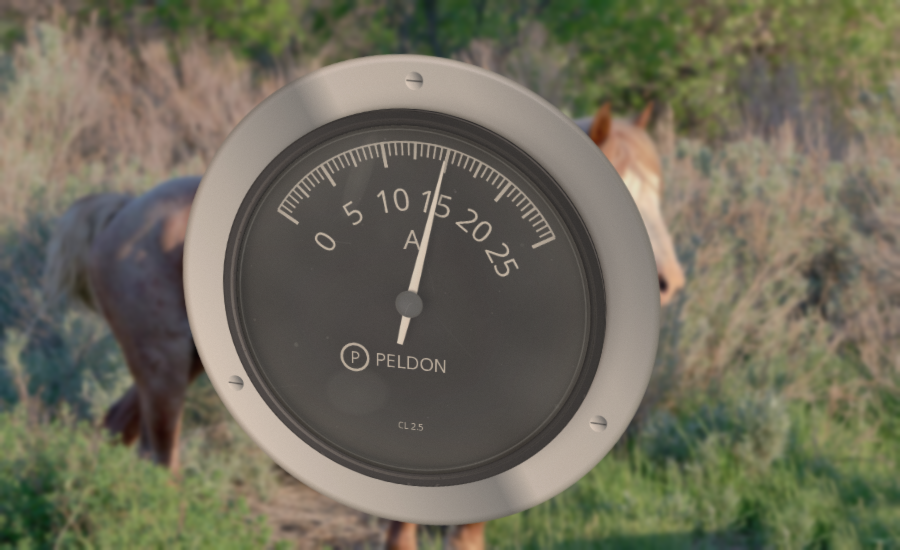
15 A
